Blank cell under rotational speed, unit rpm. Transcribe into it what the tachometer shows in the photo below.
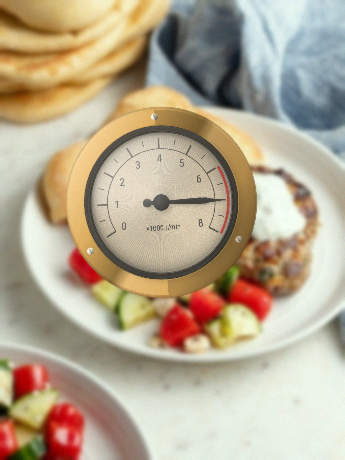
7000 rpm
